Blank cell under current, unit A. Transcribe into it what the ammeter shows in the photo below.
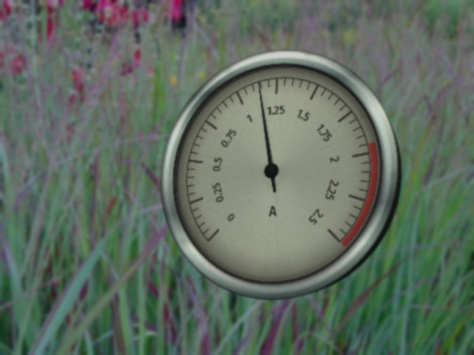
1.15 A
